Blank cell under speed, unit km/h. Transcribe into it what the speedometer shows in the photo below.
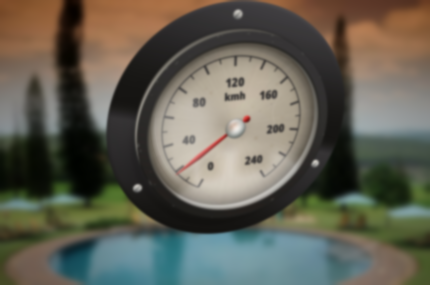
20 km/h
